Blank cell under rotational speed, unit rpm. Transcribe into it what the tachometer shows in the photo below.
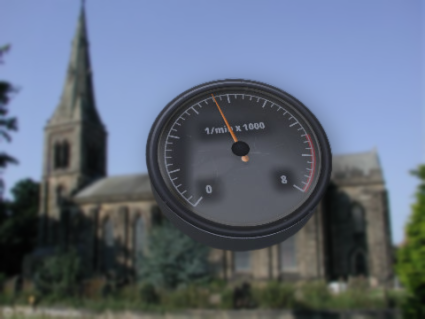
3600 rpm
